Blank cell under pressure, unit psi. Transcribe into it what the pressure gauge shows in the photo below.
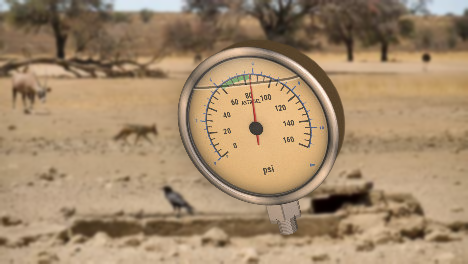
85 psi
